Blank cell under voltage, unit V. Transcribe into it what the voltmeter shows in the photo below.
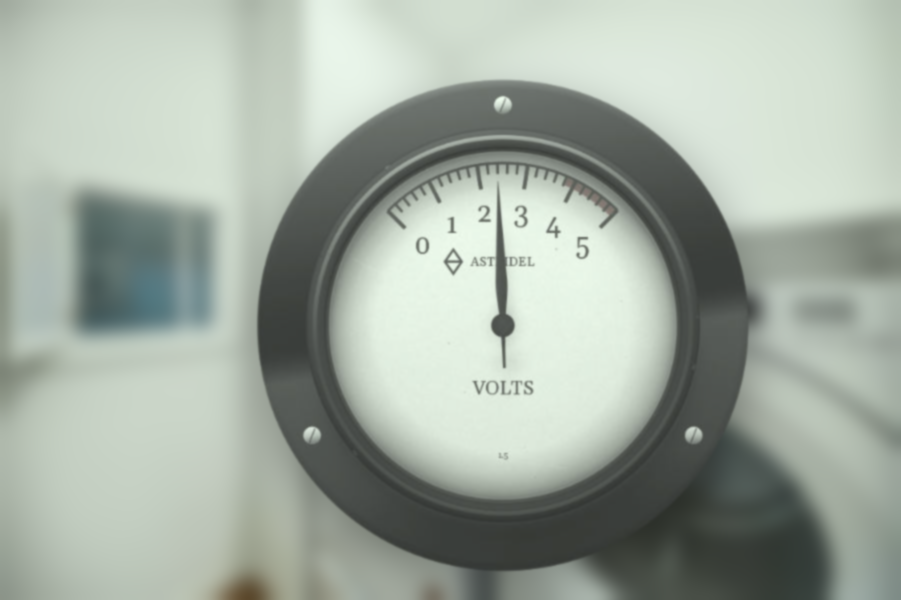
2.4 V
